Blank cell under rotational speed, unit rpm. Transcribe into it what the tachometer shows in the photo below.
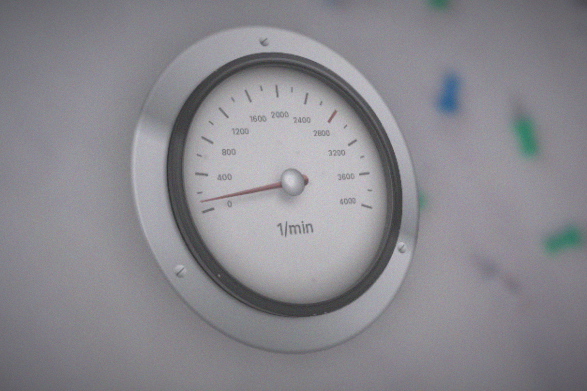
100 rpm
